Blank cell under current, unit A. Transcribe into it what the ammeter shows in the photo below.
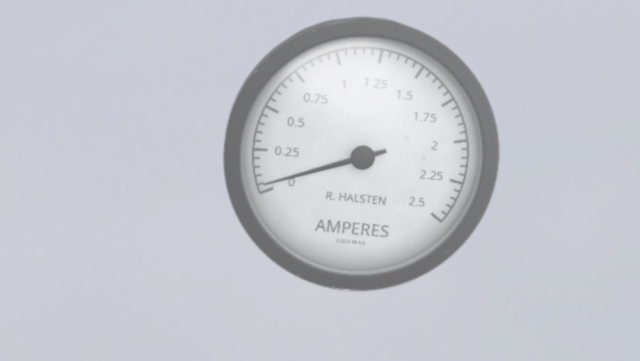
0.05 A
